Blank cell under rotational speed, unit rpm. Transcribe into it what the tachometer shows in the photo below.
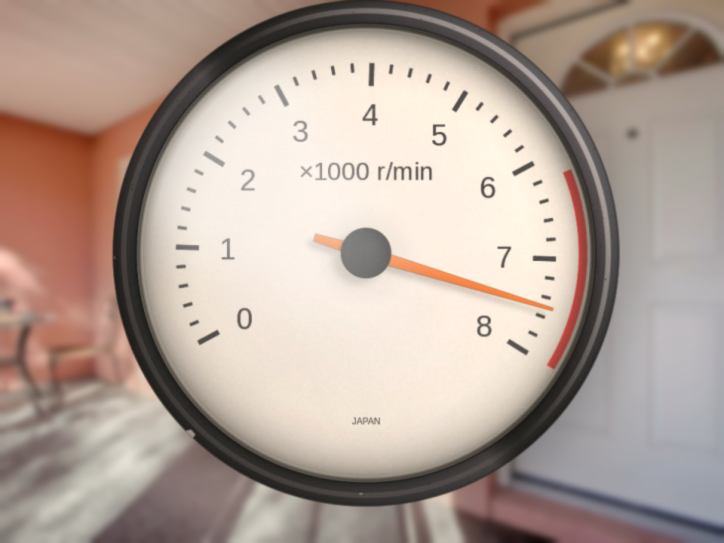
7500 rpm
